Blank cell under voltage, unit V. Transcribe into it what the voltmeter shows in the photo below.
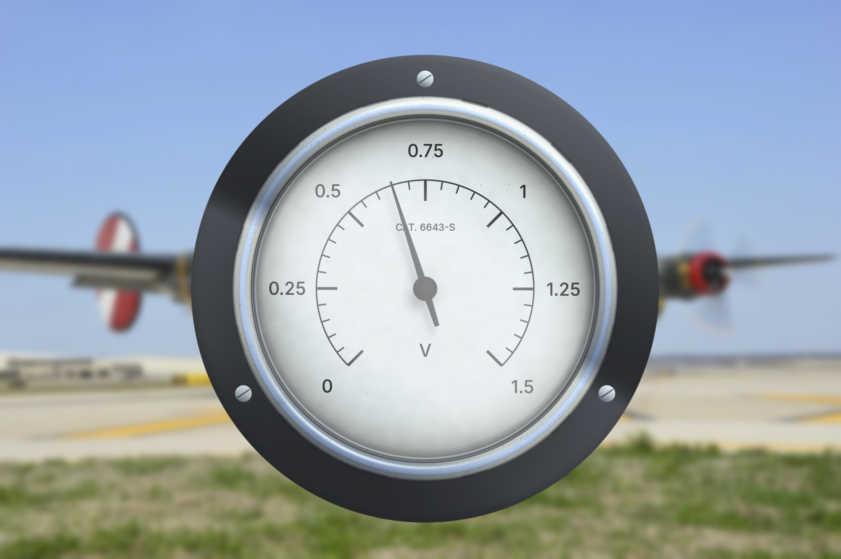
0.65 V
